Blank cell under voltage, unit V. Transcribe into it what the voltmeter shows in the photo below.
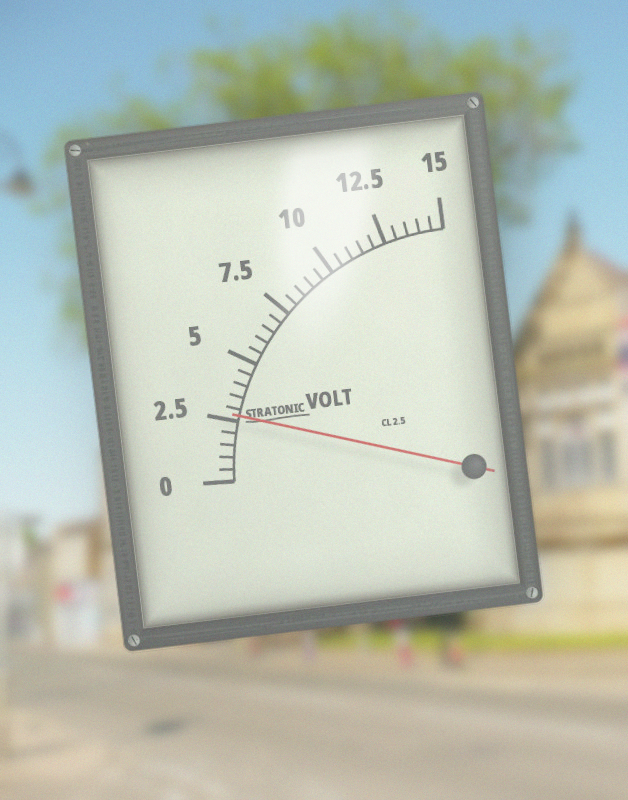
2.75 V
